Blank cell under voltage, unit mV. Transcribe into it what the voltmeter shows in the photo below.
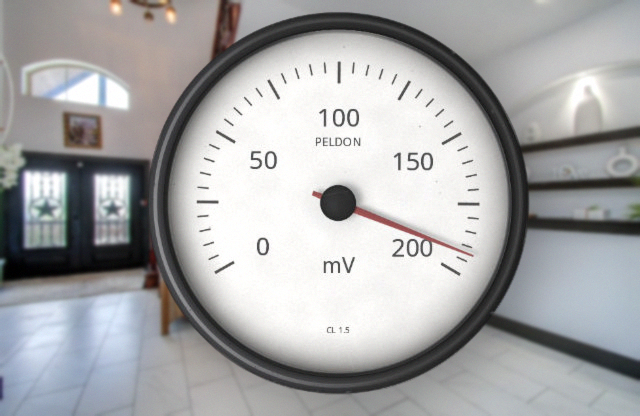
192.5 mV
